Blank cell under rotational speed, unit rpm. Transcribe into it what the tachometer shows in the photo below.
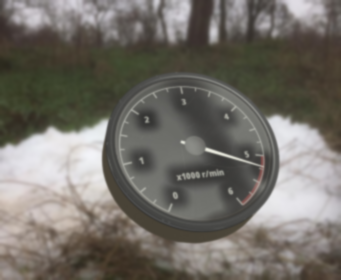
5250 rpm
